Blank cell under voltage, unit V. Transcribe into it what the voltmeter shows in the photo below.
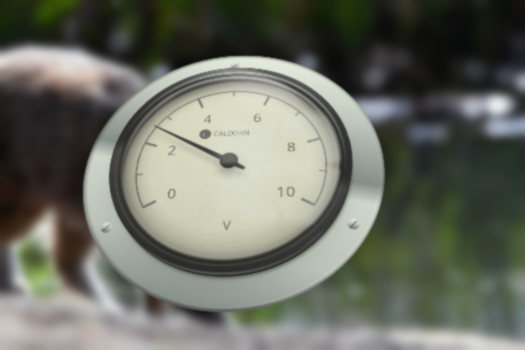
2.5 V
